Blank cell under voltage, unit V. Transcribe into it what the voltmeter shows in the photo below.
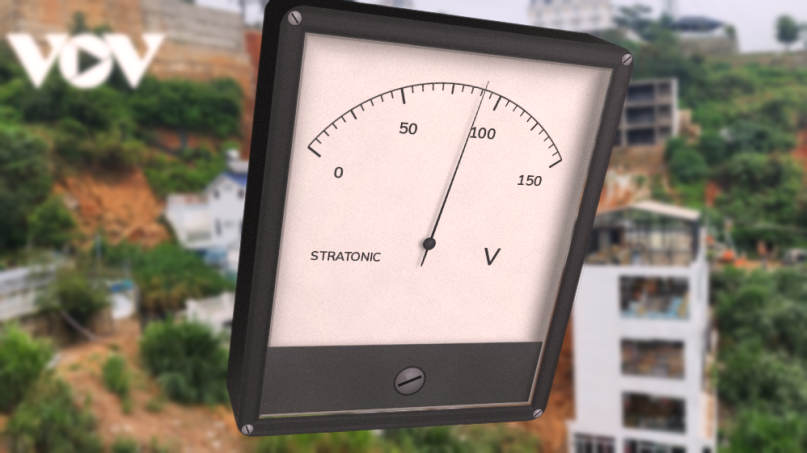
90 V
